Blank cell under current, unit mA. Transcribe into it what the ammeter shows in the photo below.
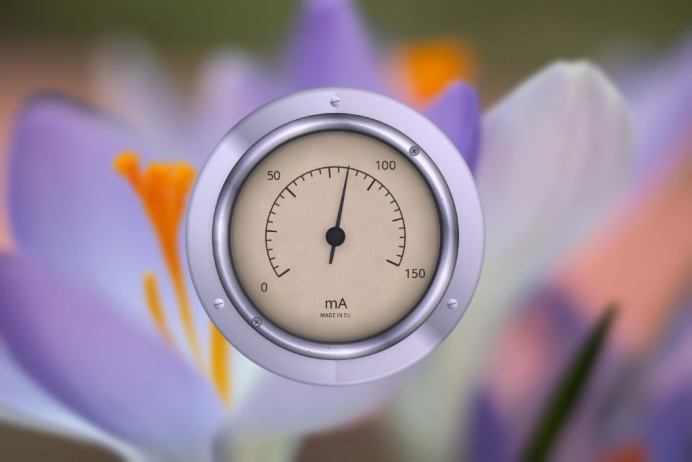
85 mA
